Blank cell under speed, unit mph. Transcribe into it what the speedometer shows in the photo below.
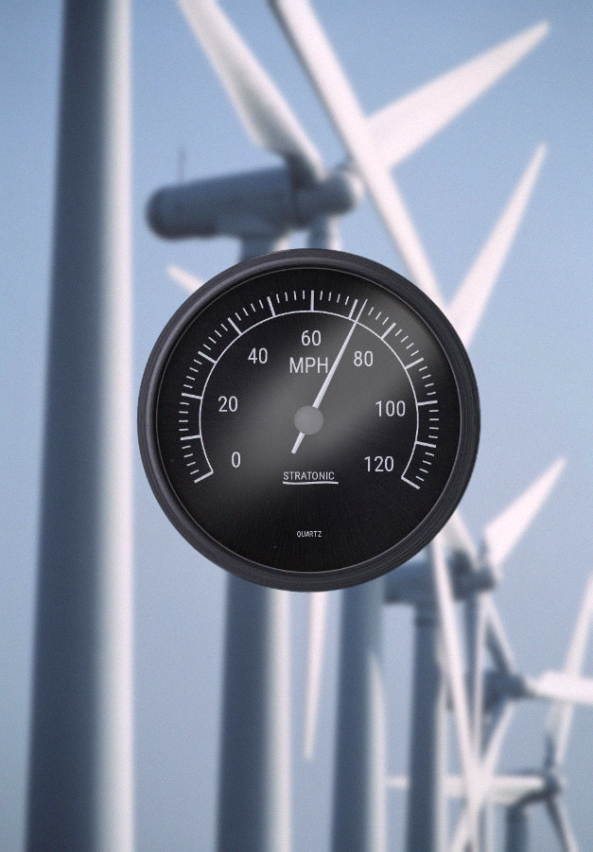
72 mph
